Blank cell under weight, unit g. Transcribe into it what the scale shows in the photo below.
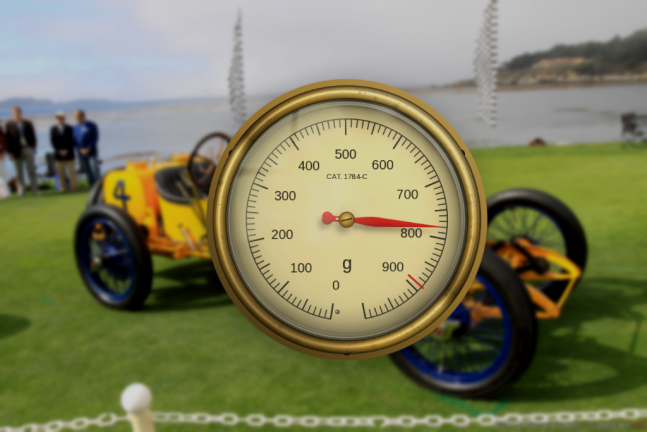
780 g
